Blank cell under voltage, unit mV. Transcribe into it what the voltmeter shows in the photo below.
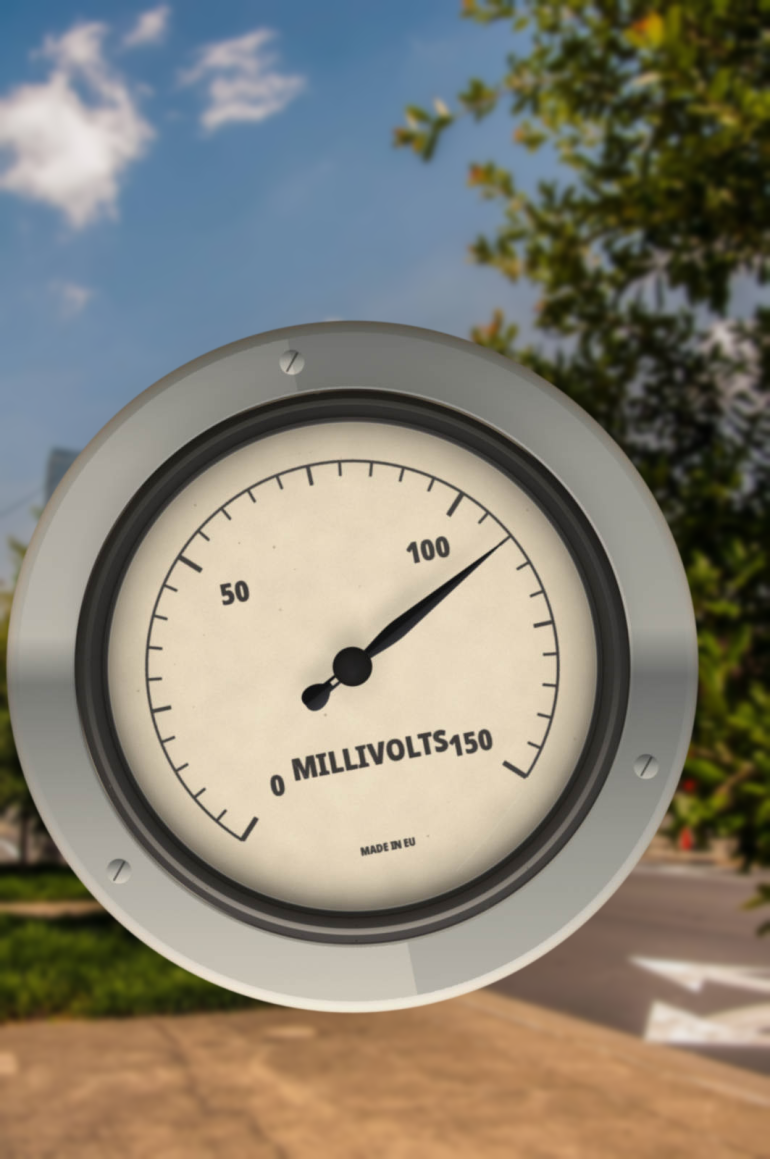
110 mV
